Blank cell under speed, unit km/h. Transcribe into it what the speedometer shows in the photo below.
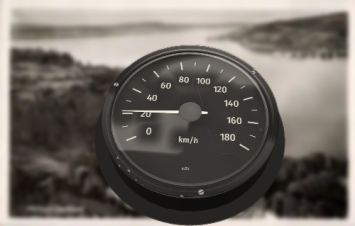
20 km/h
